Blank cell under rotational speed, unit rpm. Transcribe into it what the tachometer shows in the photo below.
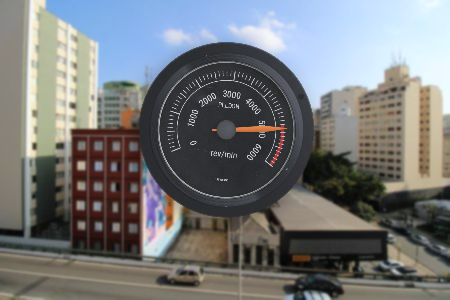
5000 rpm
